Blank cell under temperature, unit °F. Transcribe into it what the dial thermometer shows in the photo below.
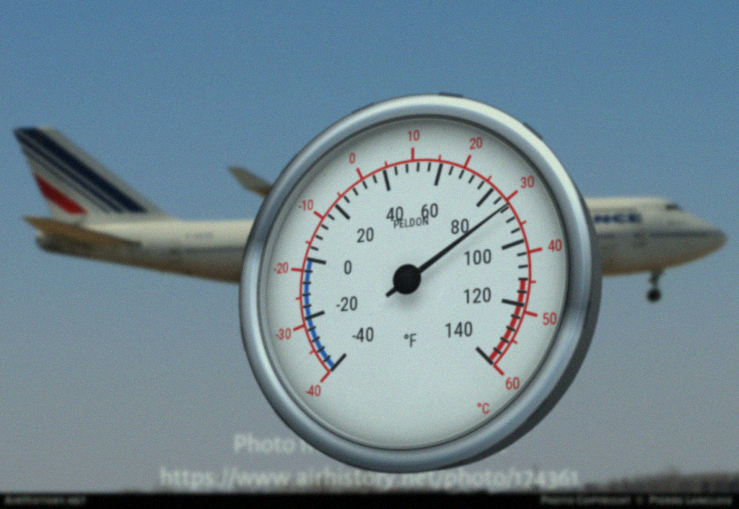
88 °F
